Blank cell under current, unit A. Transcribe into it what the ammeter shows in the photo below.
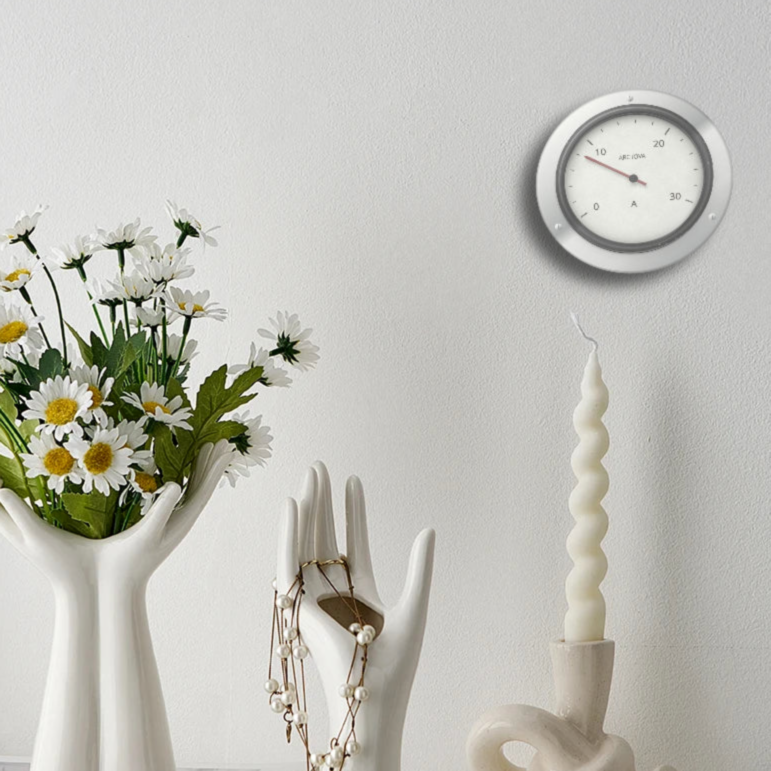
8 A
